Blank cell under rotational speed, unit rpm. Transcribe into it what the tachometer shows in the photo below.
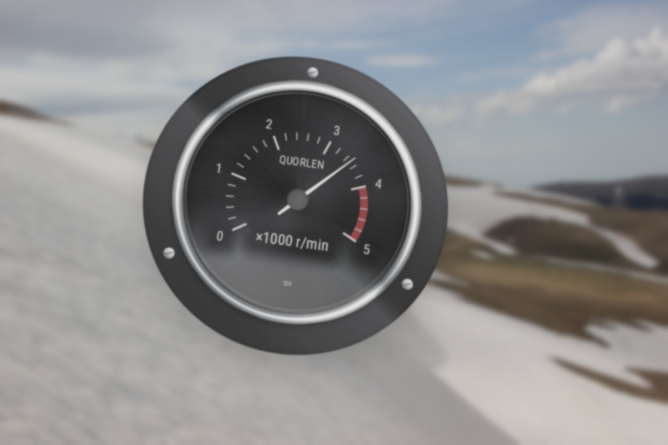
3500 rpm
